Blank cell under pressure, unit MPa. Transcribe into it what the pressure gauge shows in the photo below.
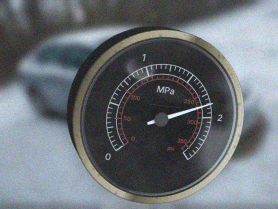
1.85 MPa
